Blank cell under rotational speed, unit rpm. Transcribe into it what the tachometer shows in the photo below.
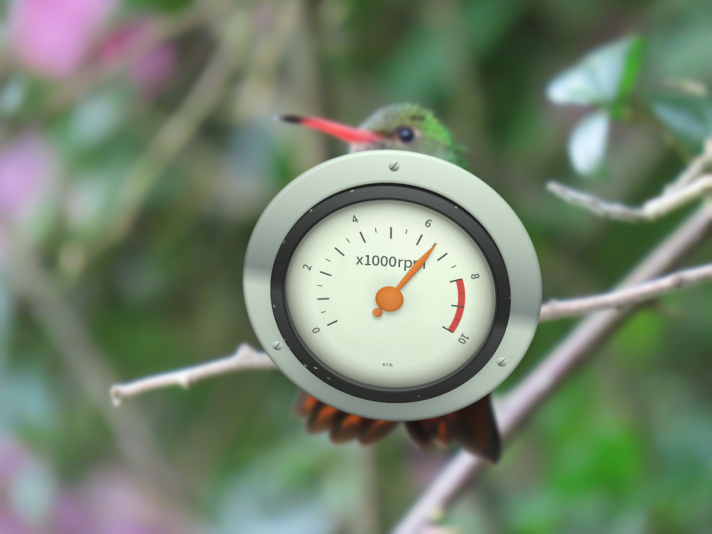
6500 rpm
